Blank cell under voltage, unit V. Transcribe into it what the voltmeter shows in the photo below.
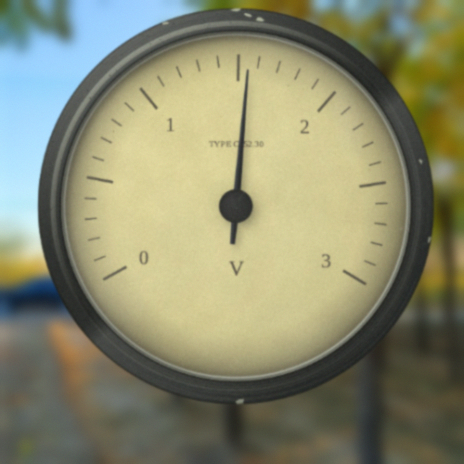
1.55 V
